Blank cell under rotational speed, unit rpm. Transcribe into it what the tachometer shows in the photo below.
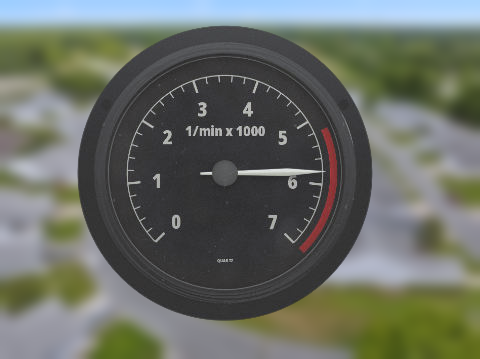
5800 rpm
